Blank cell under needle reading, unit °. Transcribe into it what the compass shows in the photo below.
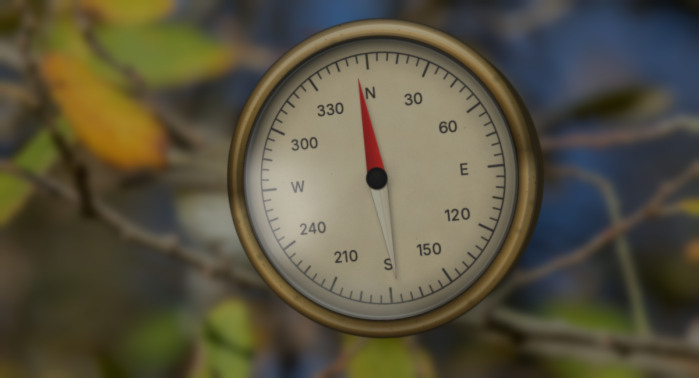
355 °
